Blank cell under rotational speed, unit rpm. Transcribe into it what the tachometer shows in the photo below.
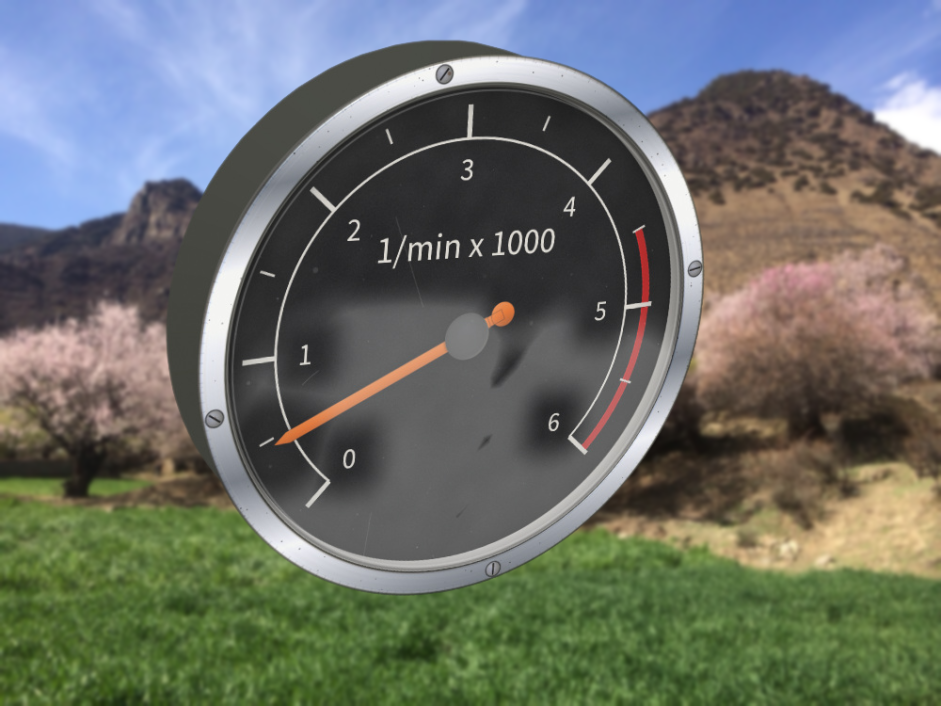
500 rpm
